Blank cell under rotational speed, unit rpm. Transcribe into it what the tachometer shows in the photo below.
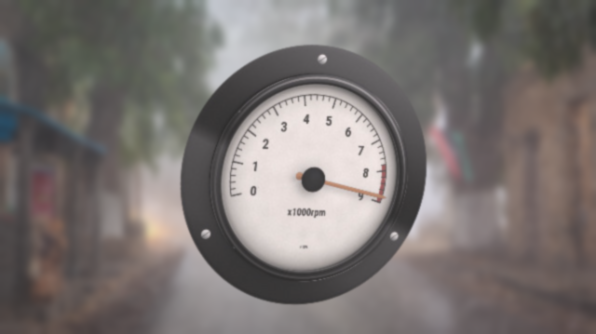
8800 rpm
